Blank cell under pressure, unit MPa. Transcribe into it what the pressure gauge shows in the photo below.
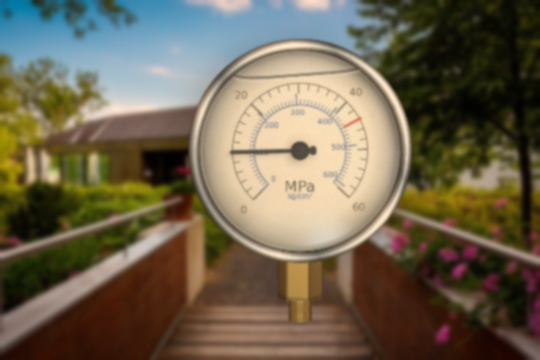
10 MPa
